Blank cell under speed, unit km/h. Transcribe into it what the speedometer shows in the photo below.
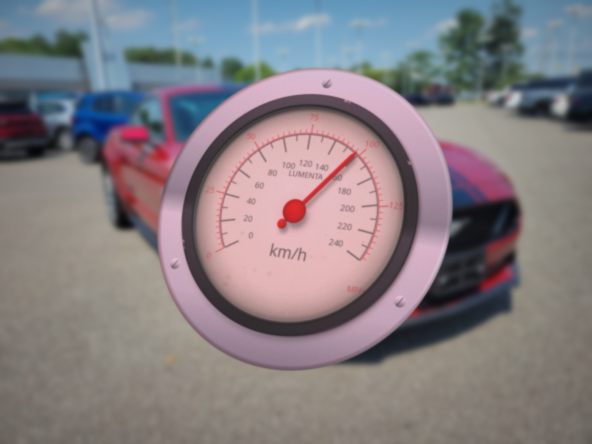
160 km/h
